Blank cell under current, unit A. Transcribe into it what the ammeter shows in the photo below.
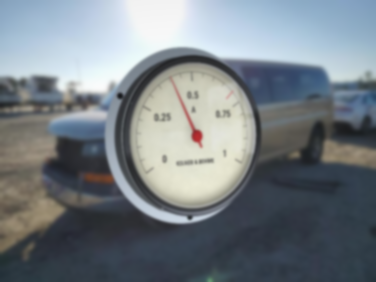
0.4 A
